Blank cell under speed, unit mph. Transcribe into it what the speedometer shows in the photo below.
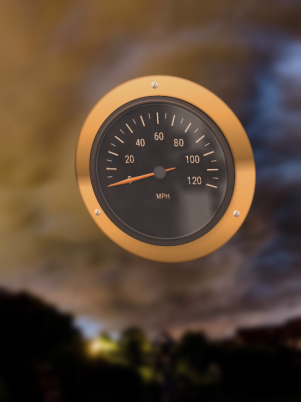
0 mph
